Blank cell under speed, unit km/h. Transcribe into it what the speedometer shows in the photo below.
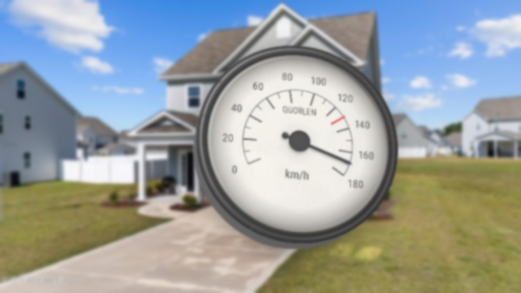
170 km/h
